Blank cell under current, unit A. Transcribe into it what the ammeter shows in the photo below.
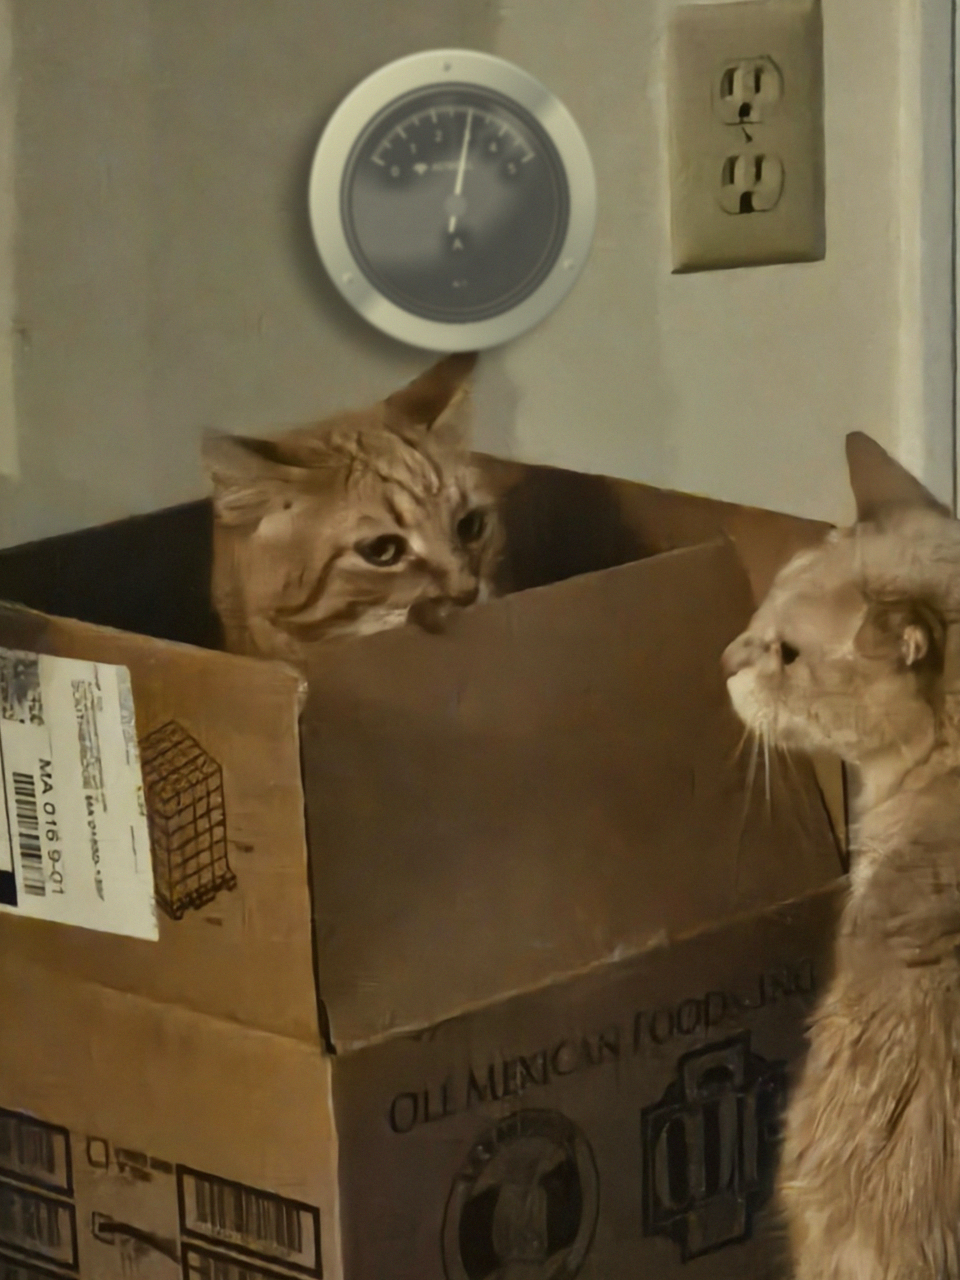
3 A
